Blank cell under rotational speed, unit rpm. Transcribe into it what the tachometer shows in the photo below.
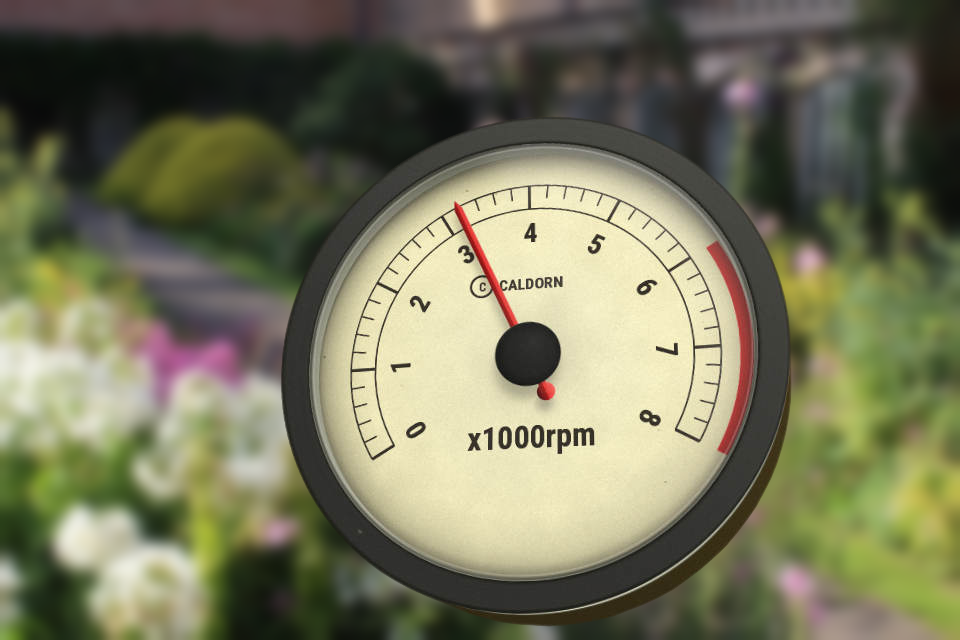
3200 rpm
